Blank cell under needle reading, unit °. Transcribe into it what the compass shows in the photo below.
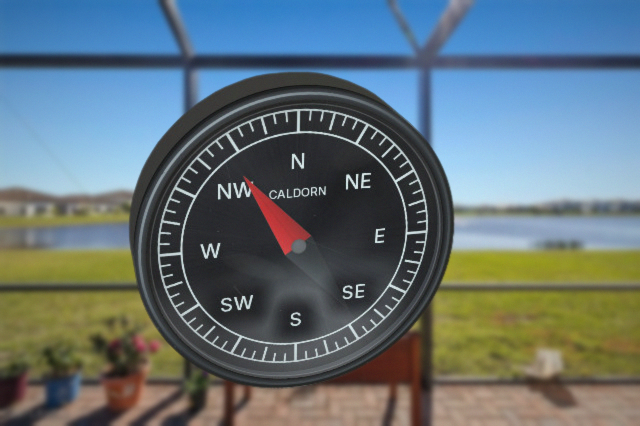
325 °
